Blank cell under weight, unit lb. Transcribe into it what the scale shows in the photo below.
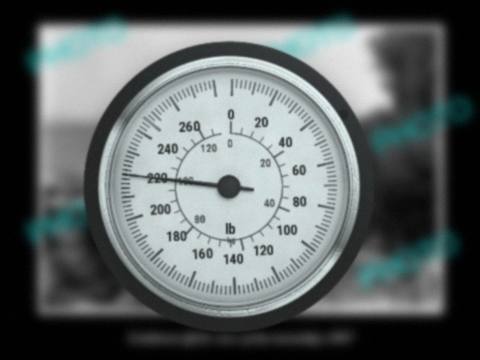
220 lb
